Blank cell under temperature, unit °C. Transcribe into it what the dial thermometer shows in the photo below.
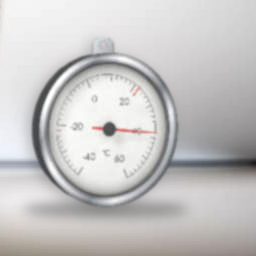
40 °C
